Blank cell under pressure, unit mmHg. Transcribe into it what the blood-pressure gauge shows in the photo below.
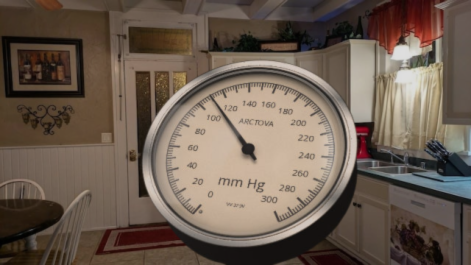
110 mmHg
